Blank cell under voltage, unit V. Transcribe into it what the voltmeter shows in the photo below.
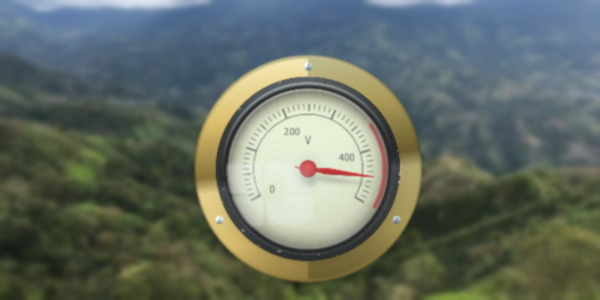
450 V
